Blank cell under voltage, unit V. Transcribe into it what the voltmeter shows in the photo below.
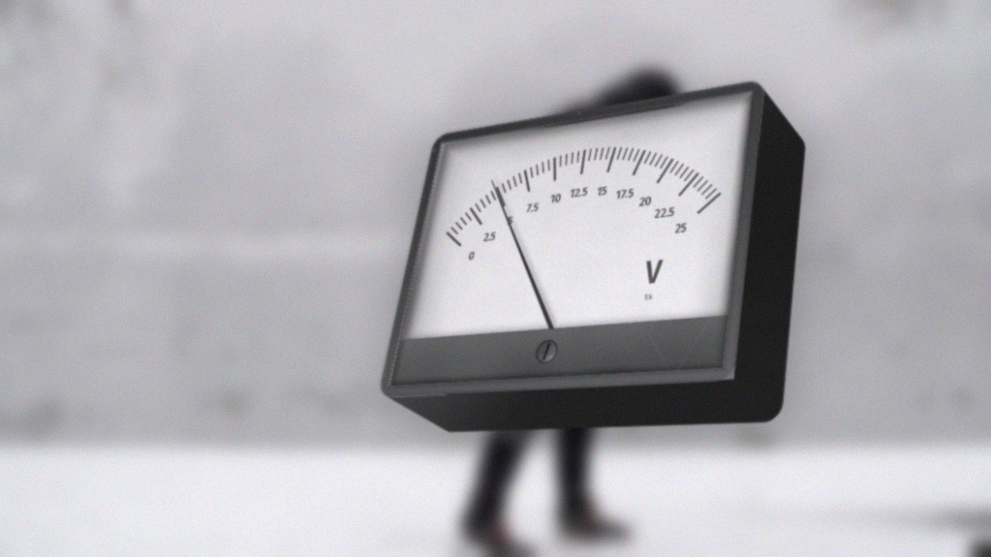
5 V
